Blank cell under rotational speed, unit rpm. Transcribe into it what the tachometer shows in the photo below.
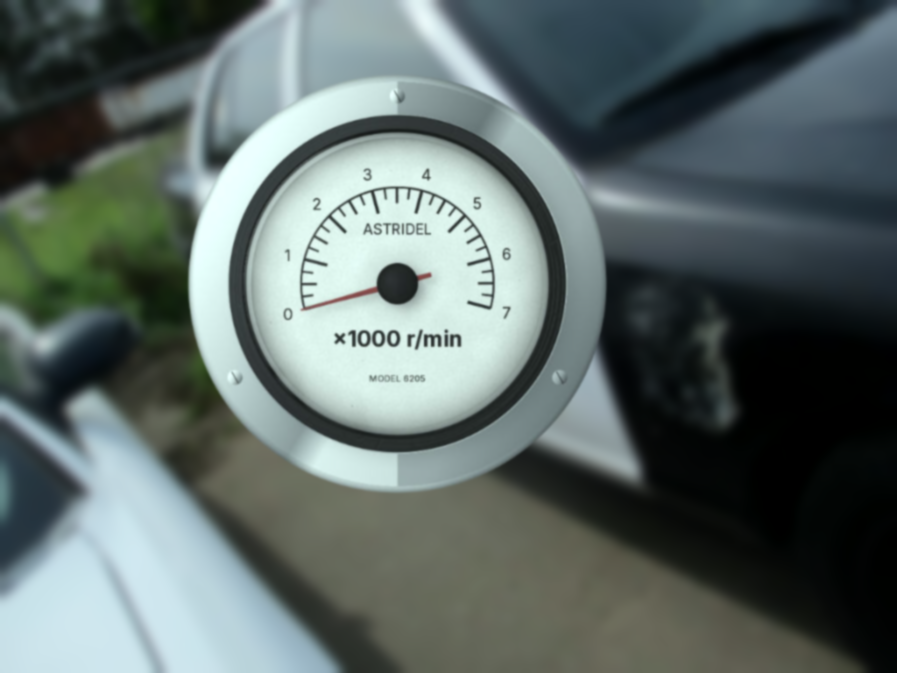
0 rpm
